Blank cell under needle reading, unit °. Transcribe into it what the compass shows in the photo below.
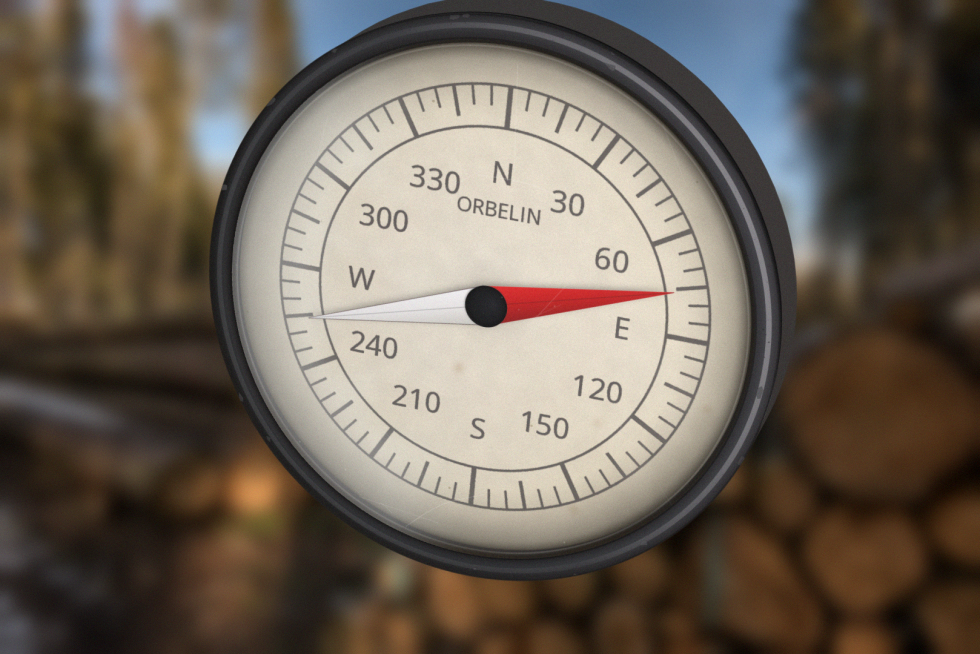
75 °
